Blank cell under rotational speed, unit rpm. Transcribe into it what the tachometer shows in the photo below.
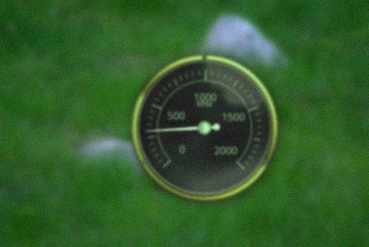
300 rpm
